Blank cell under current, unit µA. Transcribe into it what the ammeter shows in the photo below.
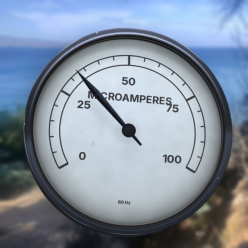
32.5 µA
